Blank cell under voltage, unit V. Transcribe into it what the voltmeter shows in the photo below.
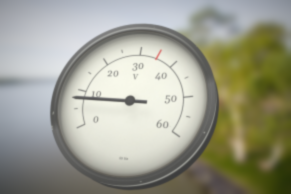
7.5 V
